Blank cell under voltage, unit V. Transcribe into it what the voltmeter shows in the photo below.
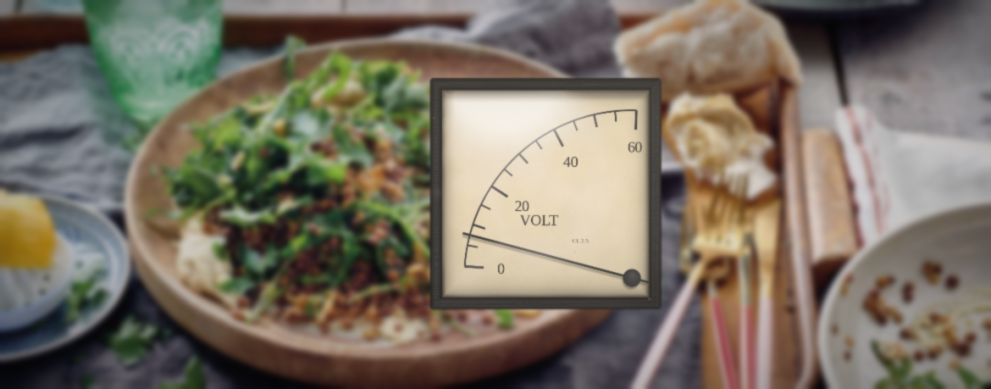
7.5 V
